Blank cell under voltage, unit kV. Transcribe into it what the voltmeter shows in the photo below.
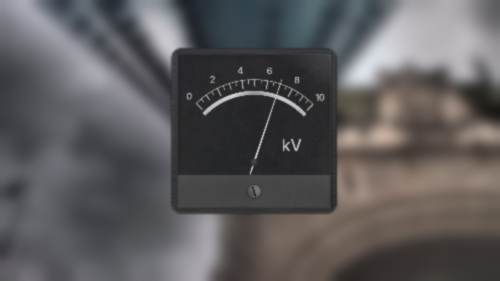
7 kV
